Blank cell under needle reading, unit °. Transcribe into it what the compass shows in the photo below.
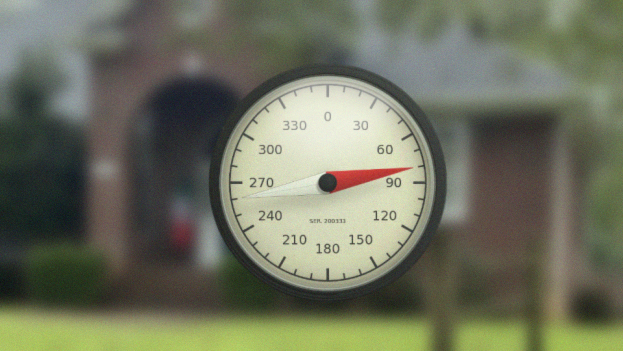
80 °
